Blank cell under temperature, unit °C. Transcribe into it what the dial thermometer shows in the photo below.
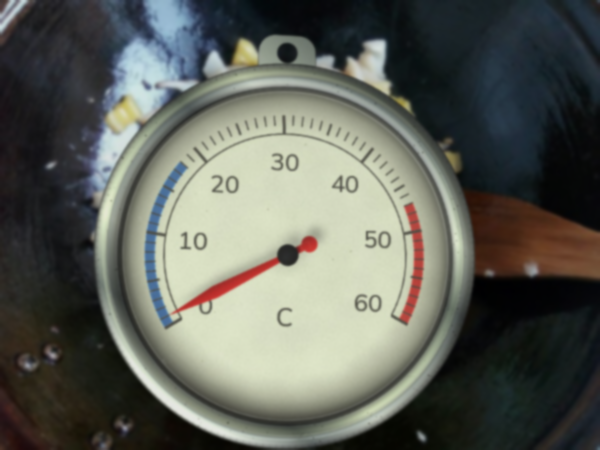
1 °C
